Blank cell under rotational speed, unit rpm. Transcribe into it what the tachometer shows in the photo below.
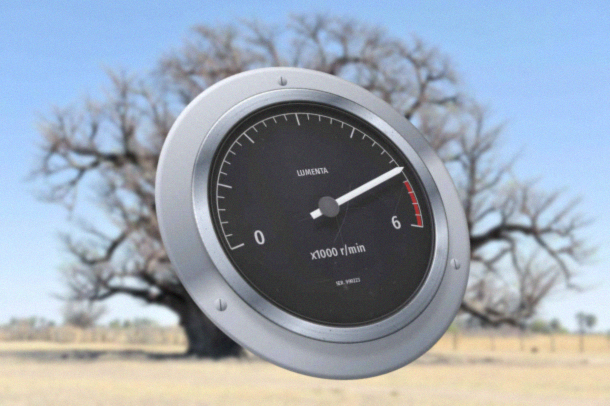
5000 rpm
